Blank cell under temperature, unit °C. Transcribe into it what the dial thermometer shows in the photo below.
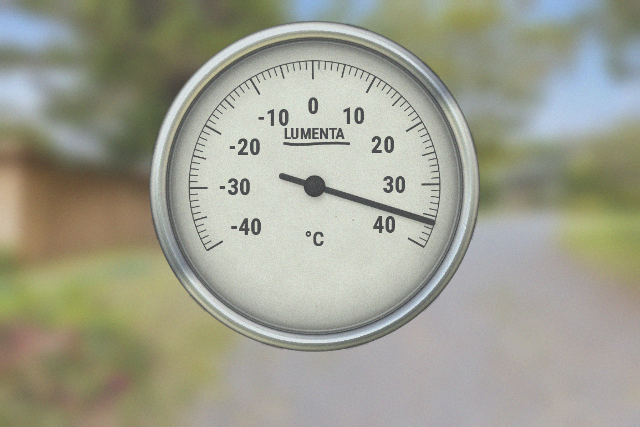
36 °C
